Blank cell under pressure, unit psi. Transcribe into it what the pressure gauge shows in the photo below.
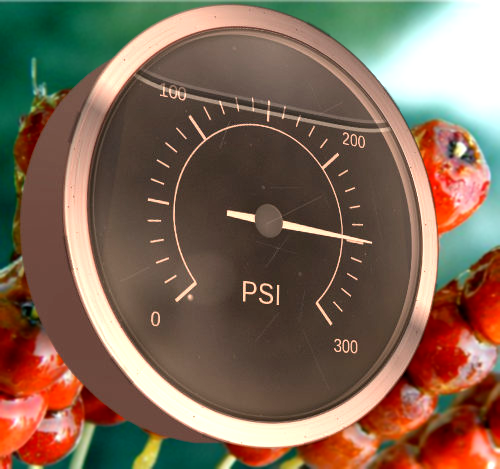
250 psi
